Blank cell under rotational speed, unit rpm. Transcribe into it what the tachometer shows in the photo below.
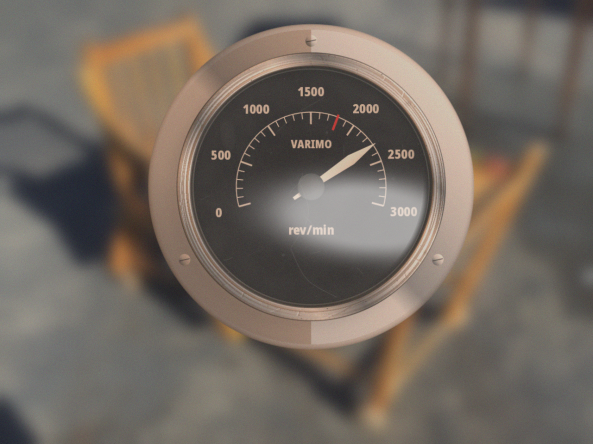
2300 rpm
